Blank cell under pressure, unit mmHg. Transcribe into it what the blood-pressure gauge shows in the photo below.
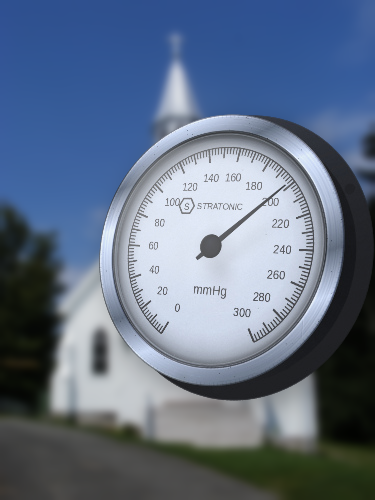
200 mmHg
